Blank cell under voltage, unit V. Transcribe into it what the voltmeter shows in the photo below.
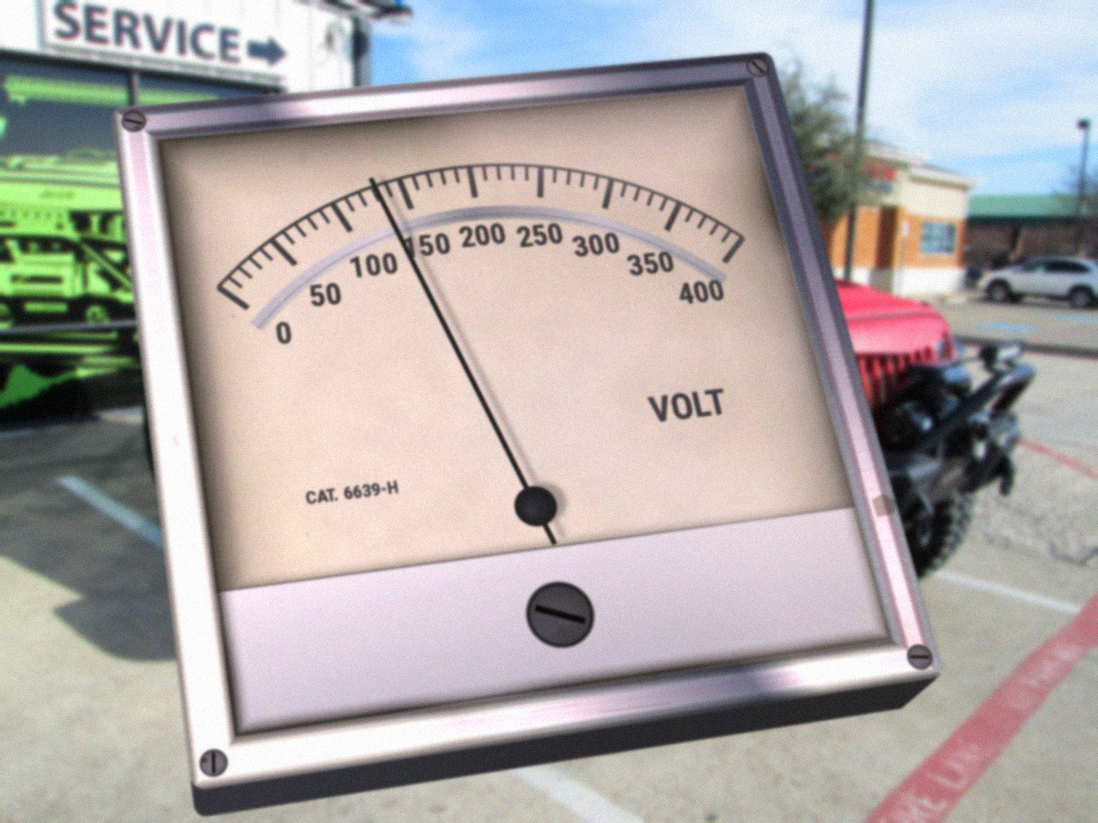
130 V
